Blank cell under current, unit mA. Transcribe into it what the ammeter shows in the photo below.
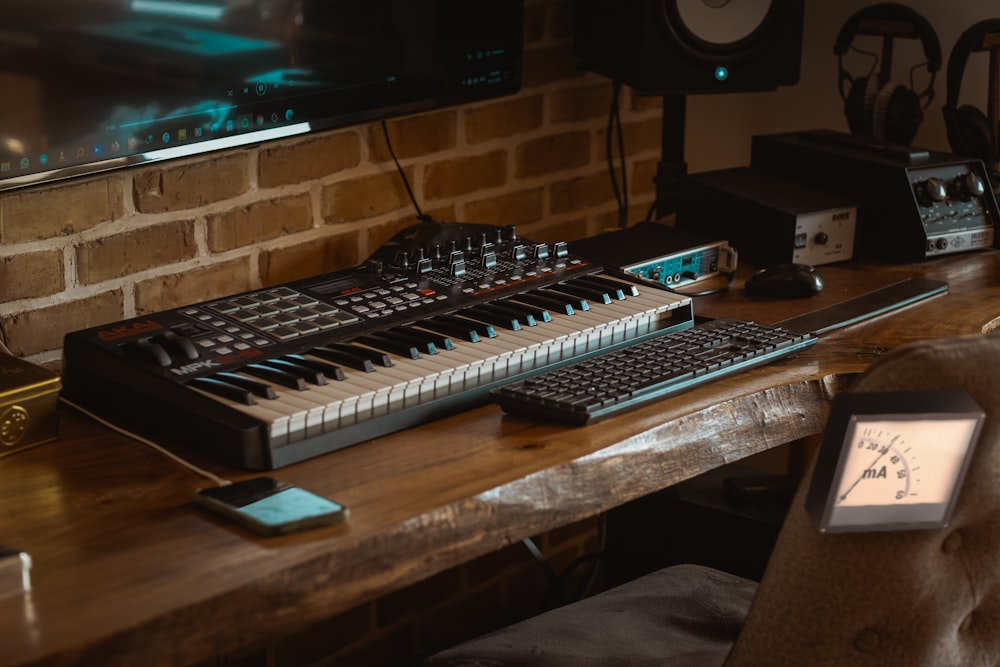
30 mA
